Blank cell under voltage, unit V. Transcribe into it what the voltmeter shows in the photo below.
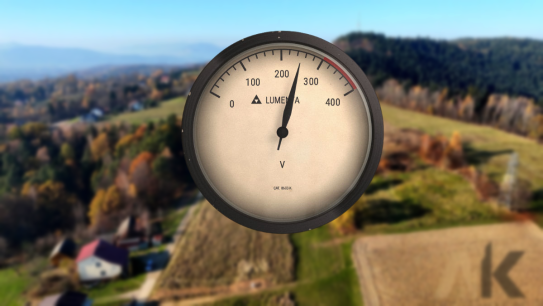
250 V
